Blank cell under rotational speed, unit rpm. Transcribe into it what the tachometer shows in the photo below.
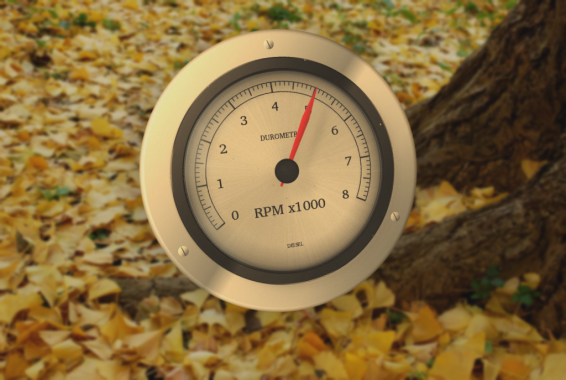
5000 rpm
